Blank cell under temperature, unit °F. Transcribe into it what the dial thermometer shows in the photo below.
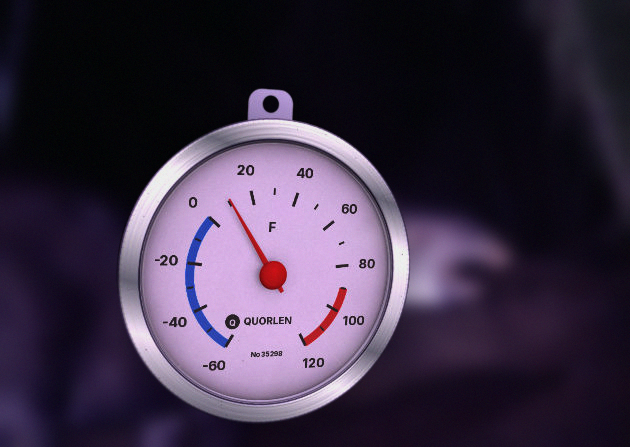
10 °F
